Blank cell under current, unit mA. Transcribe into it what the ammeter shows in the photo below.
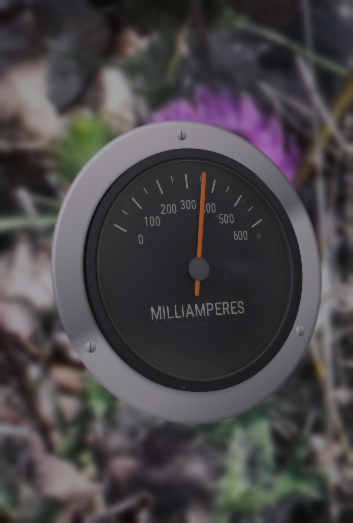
350 mA
